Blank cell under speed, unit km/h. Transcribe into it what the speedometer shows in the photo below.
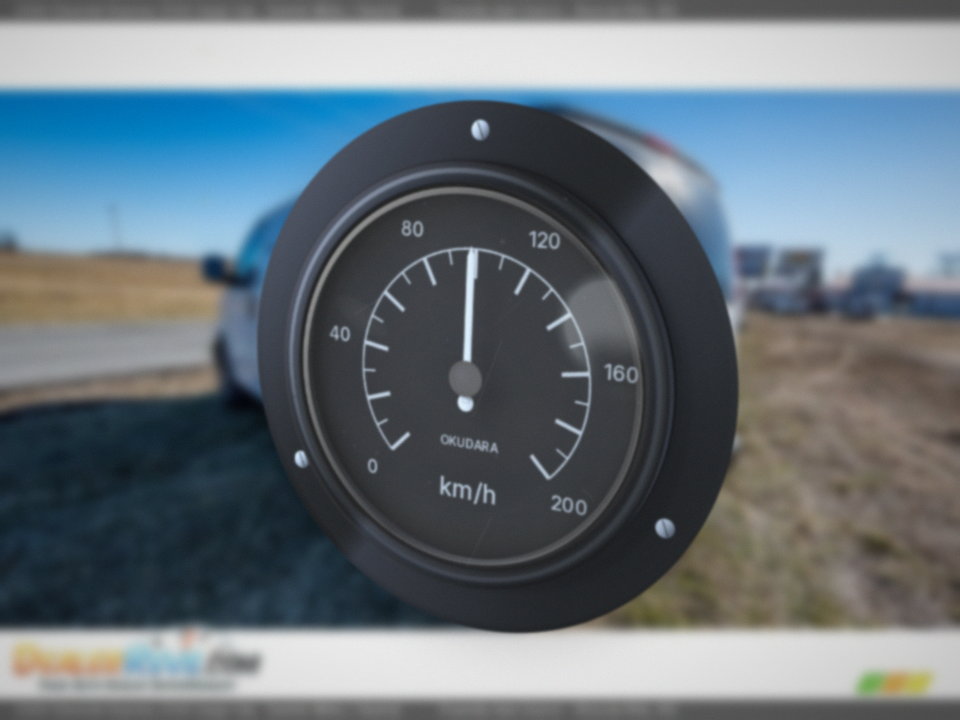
100 km/h
